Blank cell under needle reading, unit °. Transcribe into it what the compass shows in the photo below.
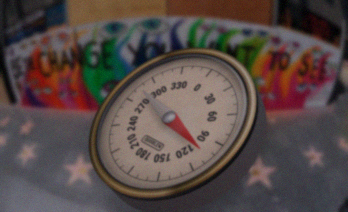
105 °
